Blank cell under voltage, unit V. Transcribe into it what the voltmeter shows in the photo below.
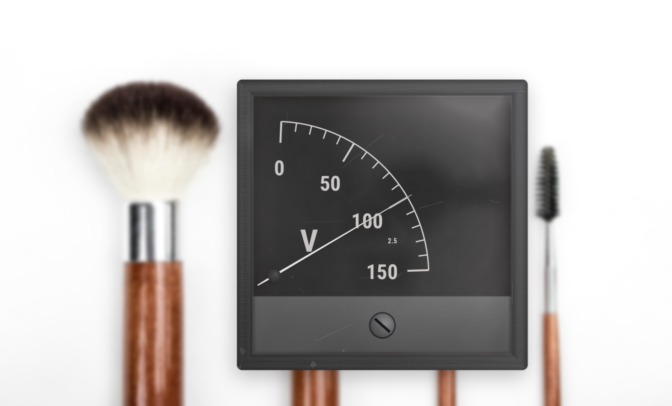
100 V
